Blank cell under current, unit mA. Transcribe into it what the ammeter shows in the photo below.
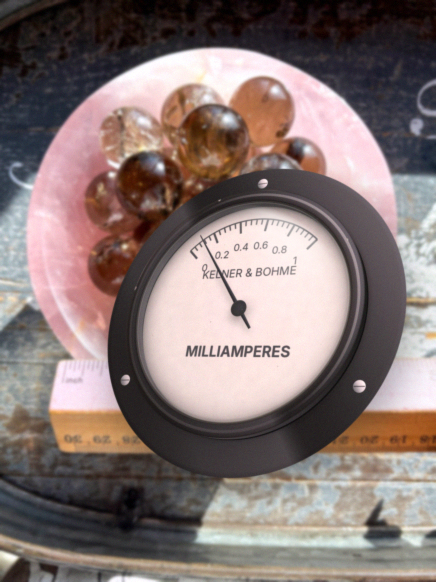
0.12 mA
